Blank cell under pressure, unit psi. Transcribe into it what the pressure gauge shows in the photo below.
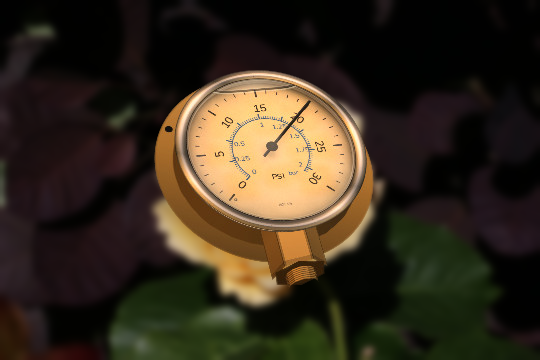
20 psi
